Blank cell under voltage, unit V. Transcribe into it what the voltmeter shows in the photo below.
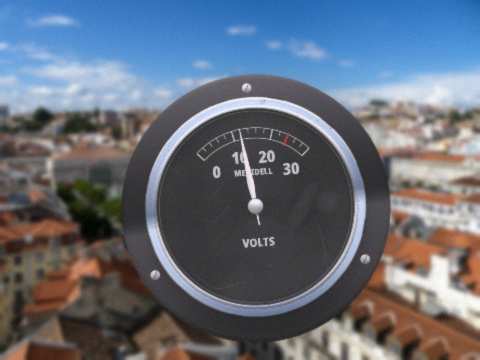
12 V
